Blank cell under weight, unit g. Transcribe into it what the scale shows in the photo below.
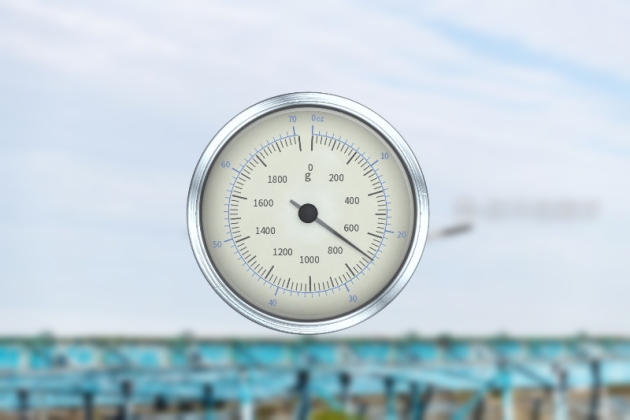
700 g
